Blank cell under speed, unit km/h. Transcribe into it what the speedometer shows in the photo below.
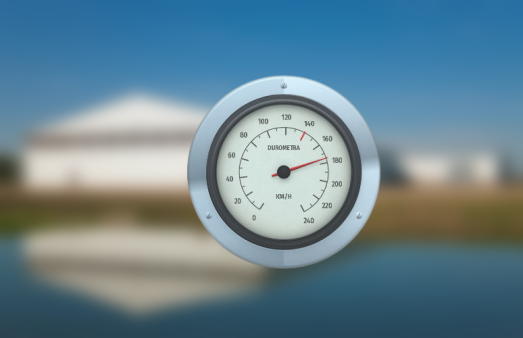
175 km/h
